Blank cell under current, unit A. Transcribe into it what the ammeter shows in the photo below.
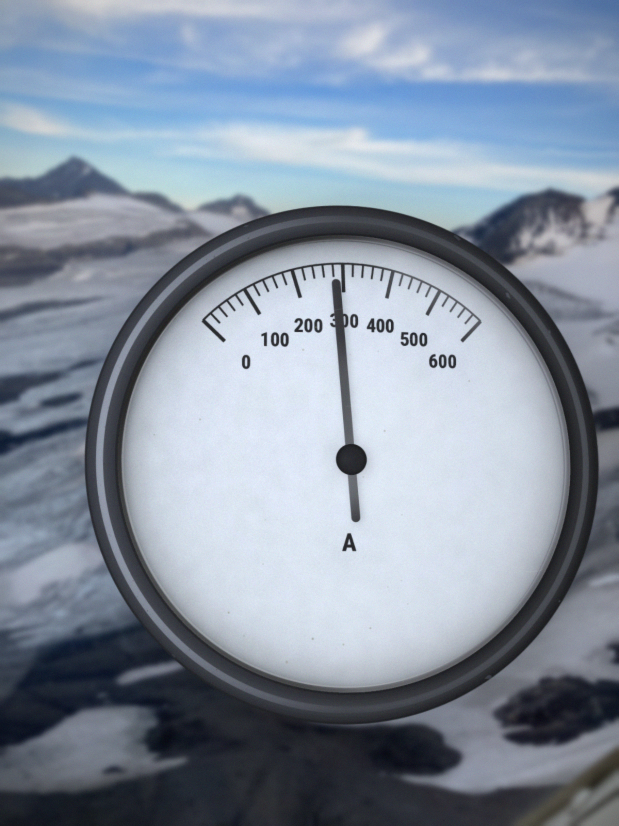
280 A
